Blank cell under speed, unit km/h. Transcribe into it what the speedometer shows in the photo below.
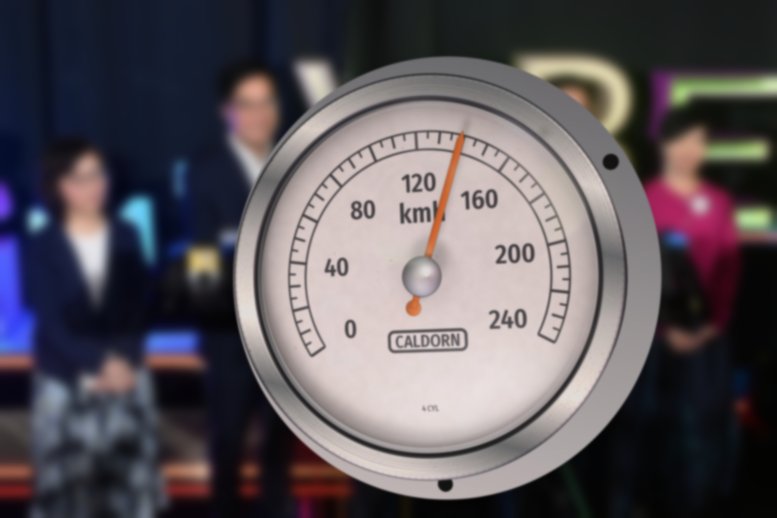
140 km/h
